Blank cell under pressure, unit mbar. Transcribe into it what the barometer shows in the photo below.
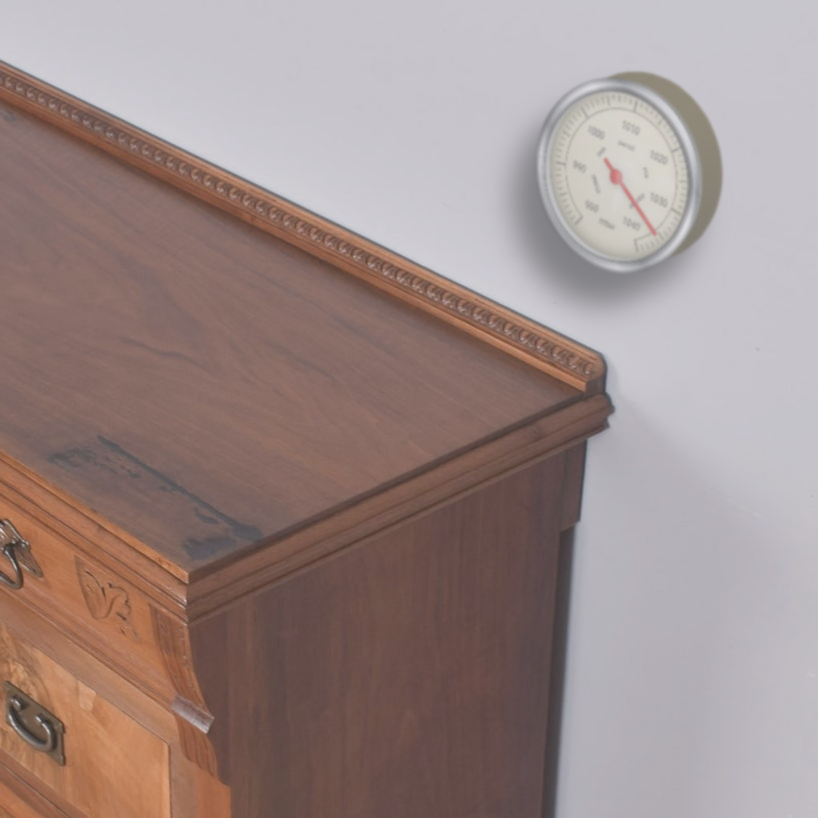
1035 mbar
